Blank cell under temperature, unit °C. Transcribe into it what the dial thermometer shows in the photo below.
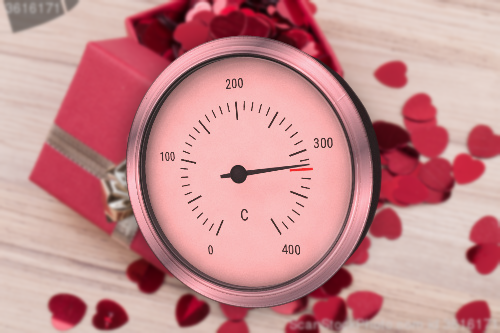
315 °C
